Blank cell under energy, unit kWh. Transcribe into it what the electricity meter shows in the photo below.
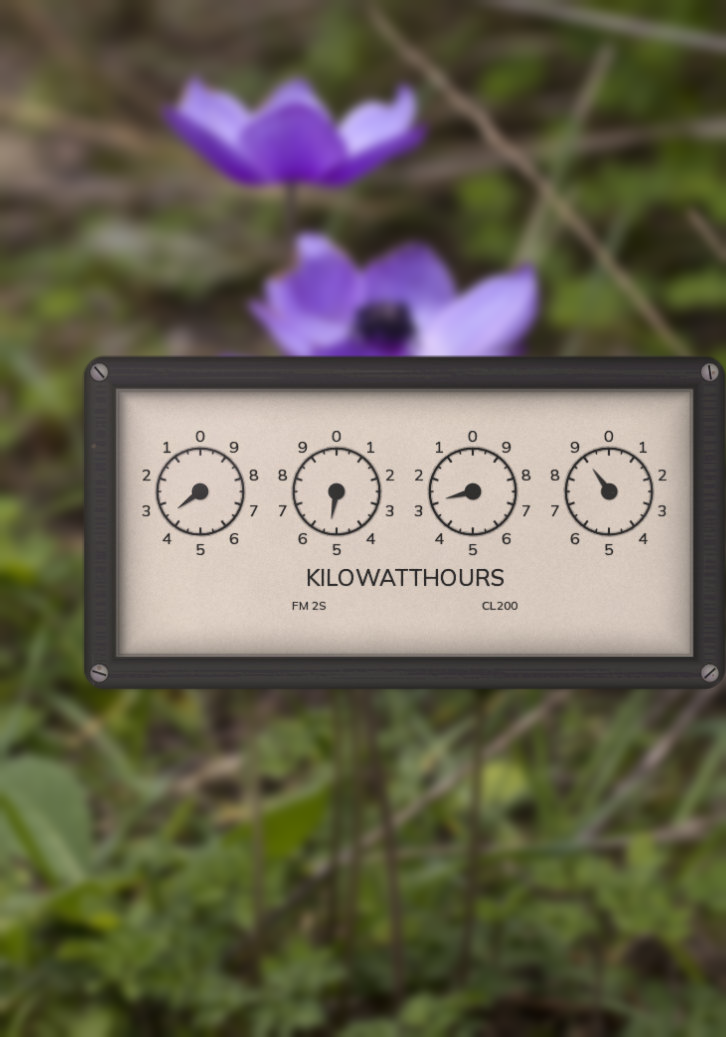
3529 kWh
